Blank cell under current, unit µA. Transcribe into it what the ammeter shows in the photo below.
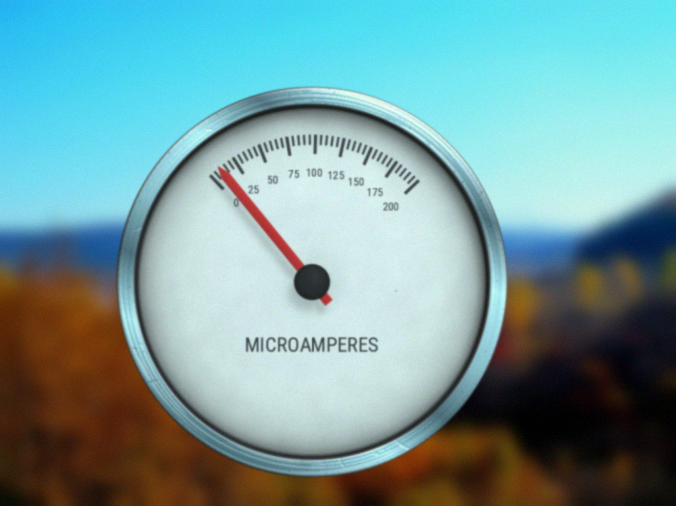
10 µA
